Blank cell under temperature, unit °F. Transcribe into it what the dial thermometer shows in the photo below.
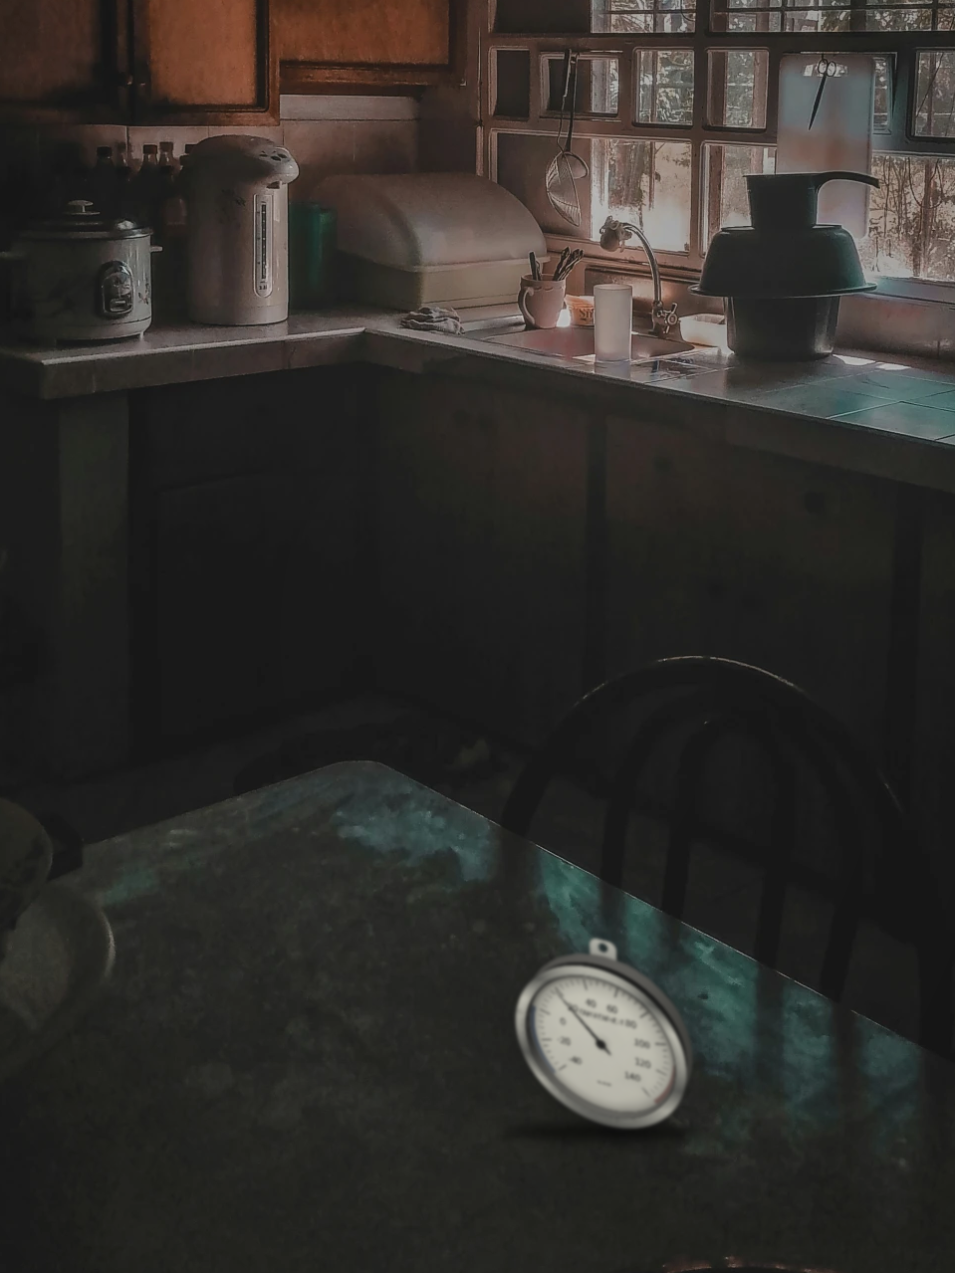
20 °F
